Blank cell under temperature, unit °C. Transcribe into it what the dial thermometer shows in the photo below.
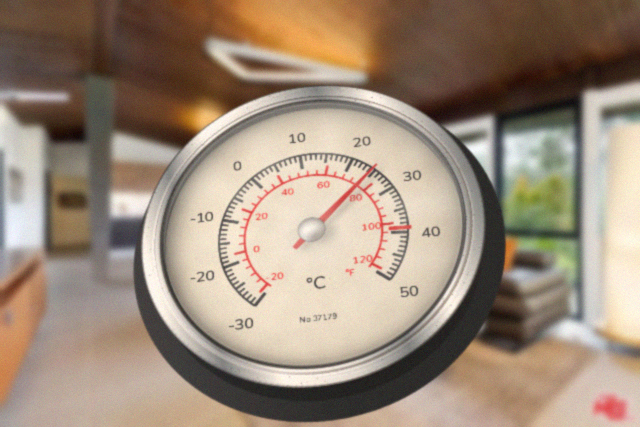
25 °C
